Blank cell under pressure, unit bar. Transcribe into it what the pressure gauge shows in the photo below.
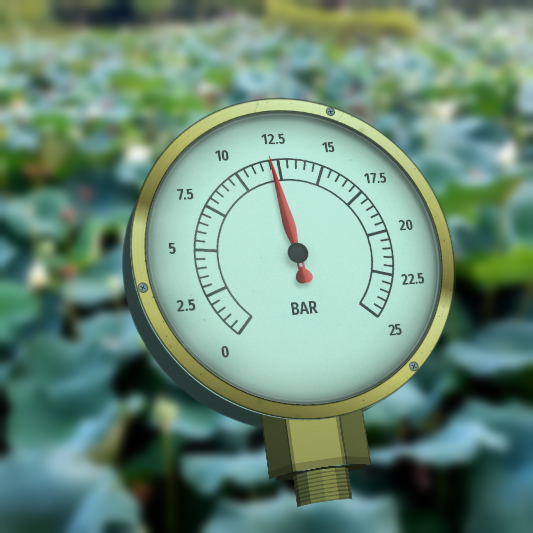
12 bar
